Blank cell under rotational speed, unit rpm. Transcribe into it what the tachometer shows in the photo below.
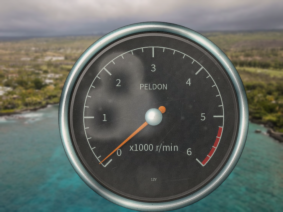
100 rpm
